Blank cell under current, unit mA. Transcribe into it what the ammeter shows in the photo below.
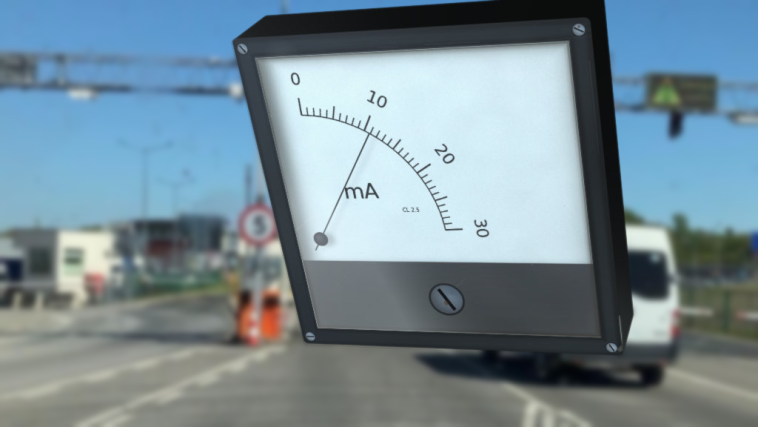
11 mA
